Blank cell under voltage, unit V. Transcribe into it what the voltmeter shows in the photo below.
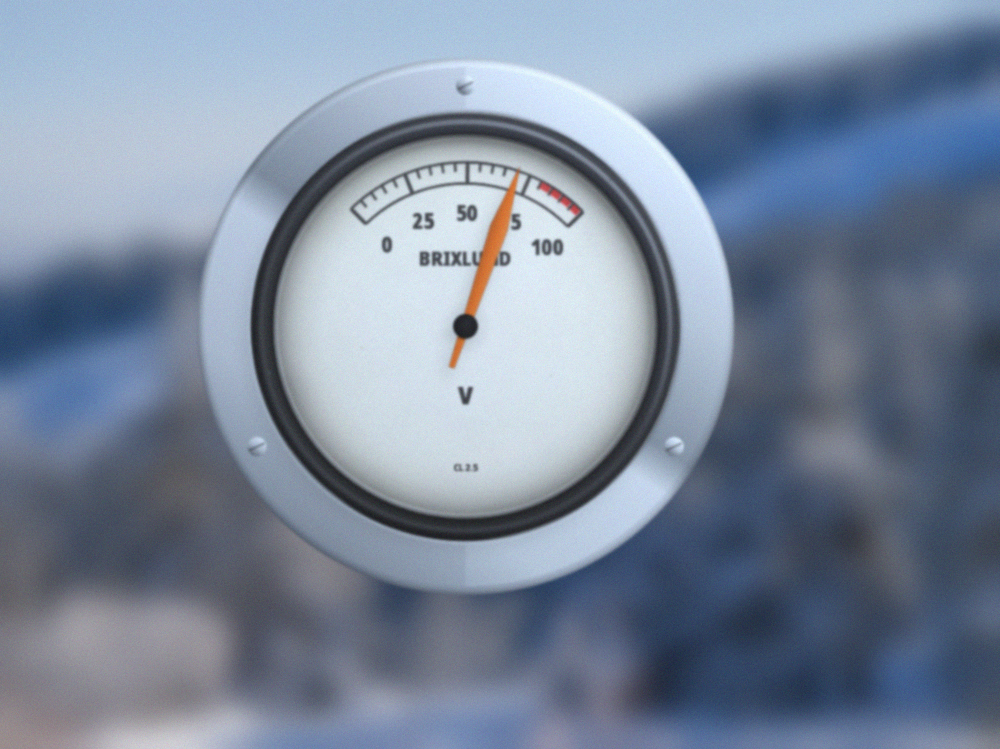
70 V
